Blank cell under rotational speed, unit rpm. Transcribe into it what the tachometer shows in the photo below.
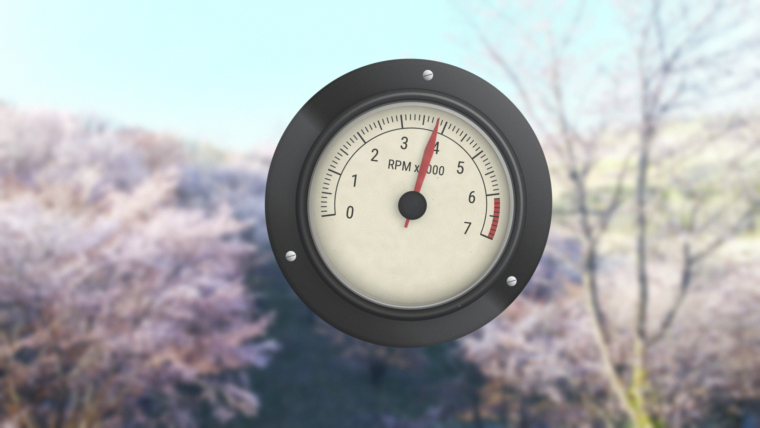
3800 rpm
